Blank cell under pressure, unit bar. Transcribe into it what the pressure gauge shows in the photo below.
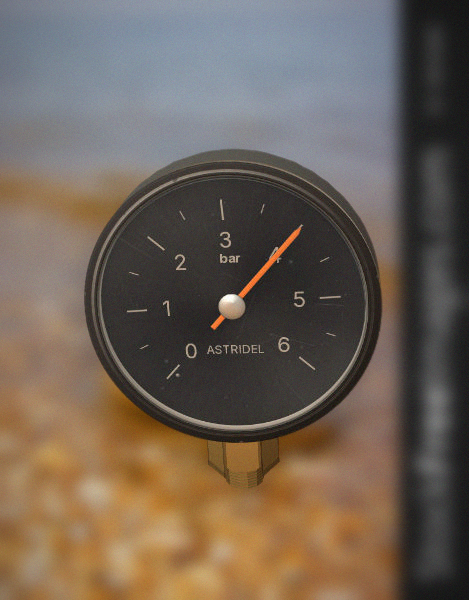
4 bar
